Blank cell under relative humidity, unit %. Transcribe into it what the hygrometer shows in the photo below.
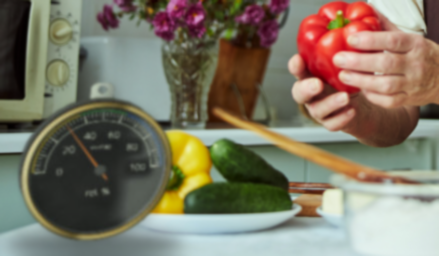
30 %
